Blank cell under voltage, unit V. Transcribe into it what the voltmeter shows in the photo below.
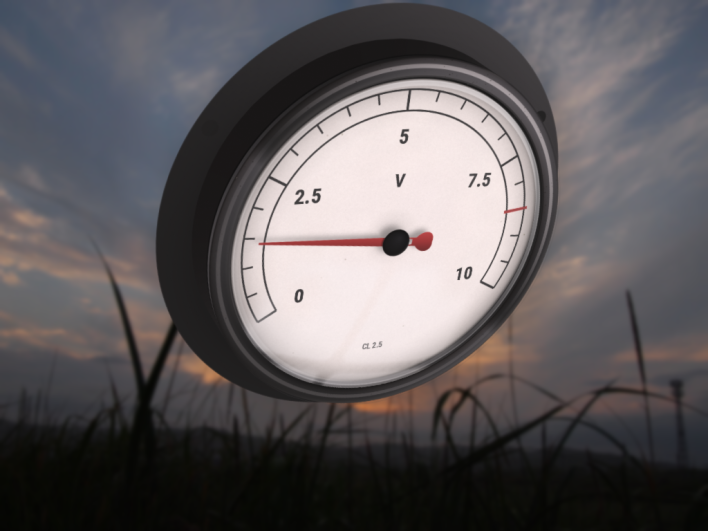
1.5 V
